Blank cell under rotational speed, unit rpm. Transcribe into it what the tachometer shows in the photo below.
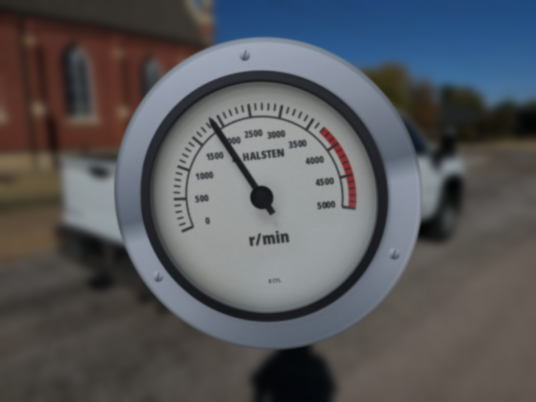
1900 rpm
